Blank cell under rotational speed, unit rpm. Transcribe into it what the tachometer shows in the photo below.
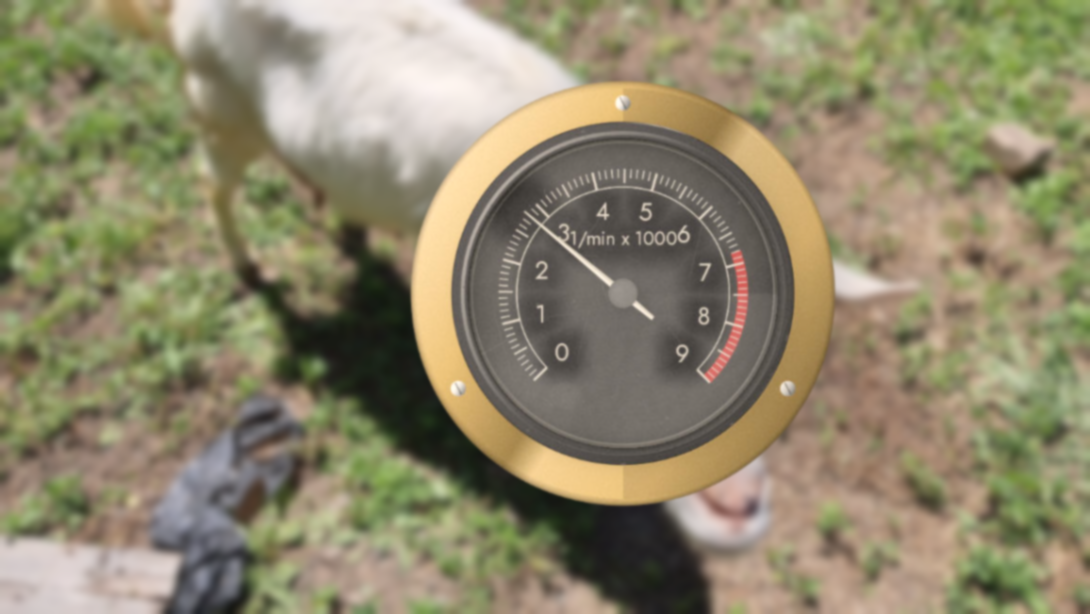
2800 rpm
